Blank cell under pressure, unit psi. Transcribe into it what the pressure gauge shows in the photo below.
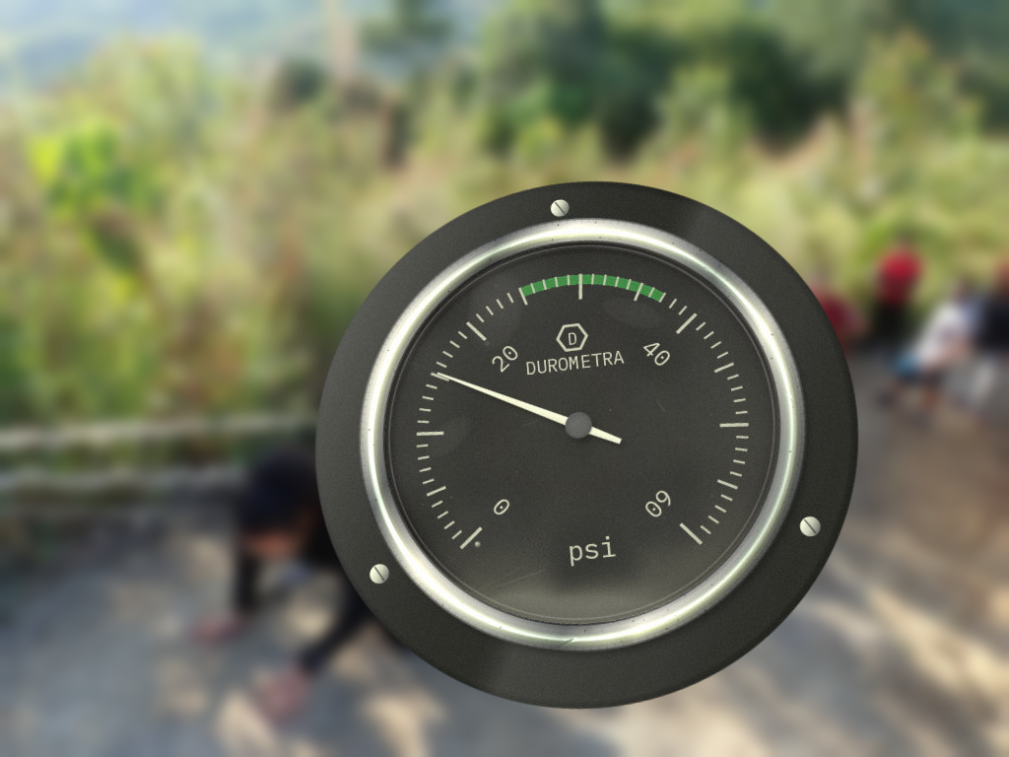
15 psi
